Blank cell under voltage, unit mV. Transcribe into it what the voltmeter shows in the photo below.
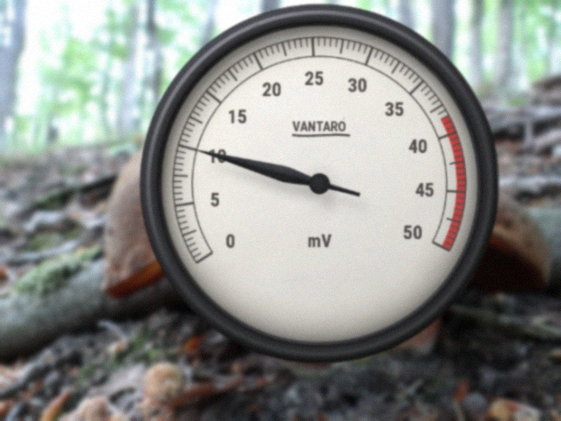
10 mV
